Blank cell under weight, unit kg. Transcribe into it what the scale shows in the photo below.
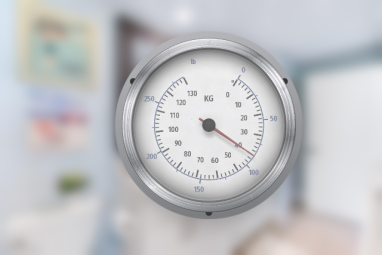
40 kg
